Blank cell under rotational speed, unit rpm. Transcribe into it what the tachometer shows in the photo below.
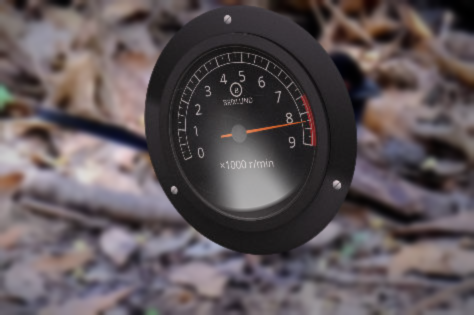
8250 rpm
